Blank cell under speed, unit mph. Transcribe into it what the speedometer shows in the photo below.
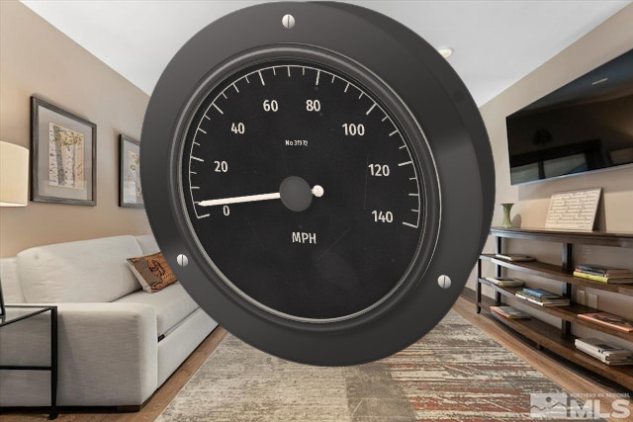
5 mph
